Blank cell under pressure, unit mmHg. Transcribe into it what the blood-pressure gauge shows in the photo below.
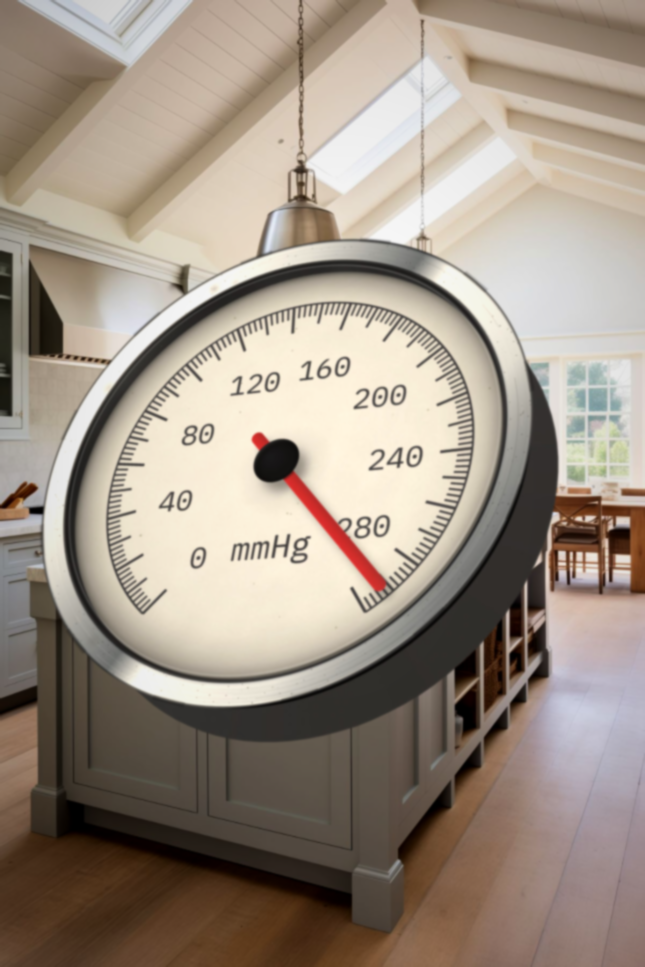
292 mmHg
